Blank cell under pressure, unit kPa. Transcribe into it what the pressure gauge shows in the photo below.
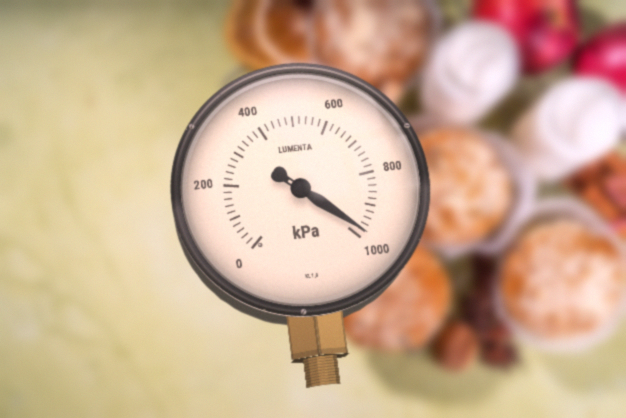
980 kPa
